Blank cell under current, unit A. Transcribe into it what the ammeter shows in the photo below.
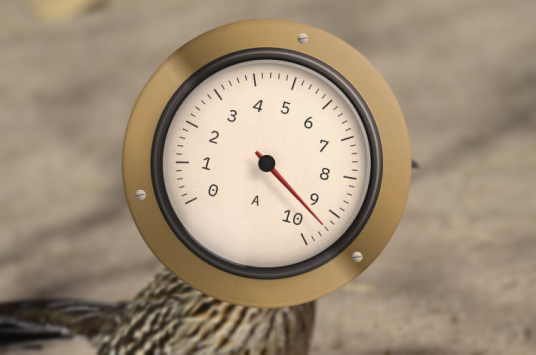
9.4 A
